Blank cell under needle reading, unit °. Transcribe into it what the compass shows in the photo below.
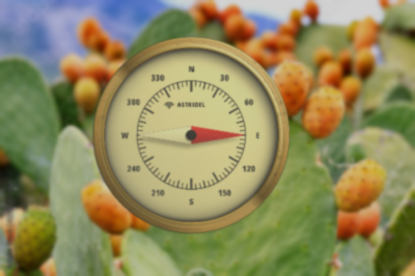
90 °
